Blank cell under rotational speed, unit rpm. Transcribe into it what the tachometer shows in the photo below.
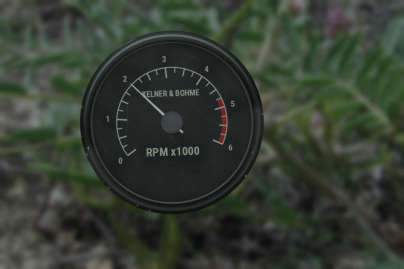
2000 rpm
